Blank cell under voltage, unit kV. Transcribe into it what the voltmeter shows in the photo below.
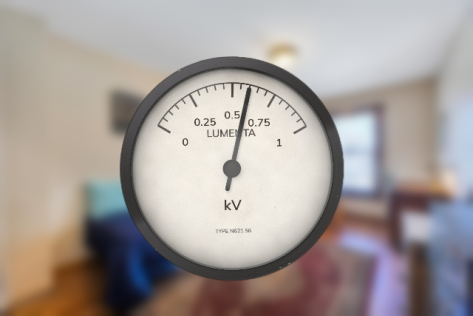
0.6 kV
